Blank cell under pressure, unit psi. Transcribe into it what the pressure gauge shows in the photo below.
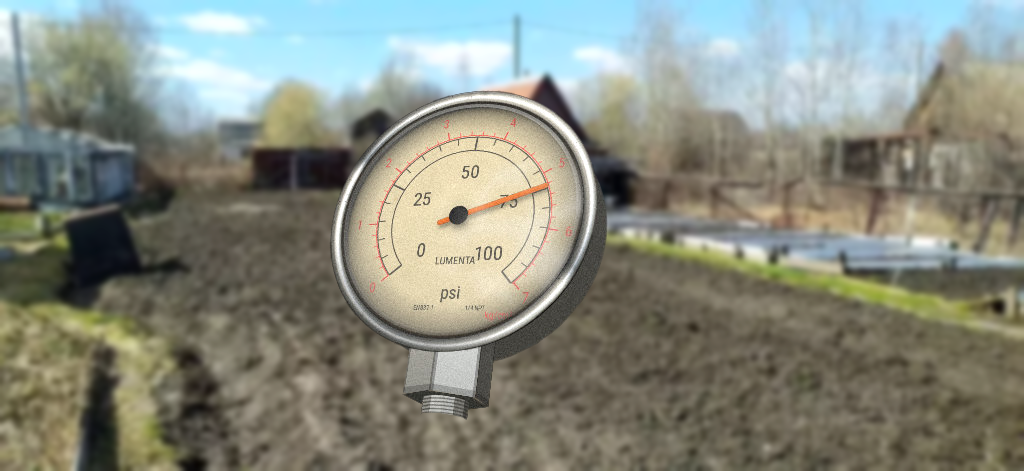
75 psi
